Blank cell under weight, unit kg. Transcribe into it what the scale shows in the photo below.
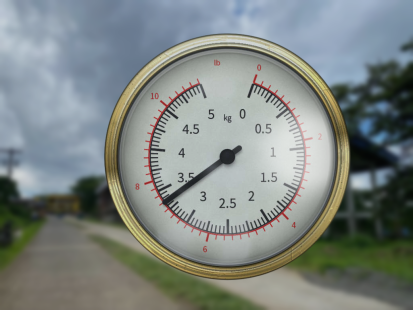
3.35 kg
